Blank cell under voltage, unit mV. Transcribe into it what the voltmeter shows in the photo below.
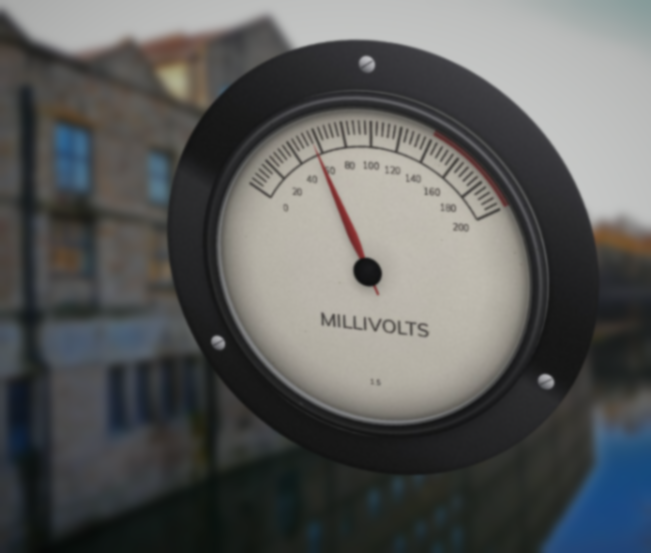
60 mV
